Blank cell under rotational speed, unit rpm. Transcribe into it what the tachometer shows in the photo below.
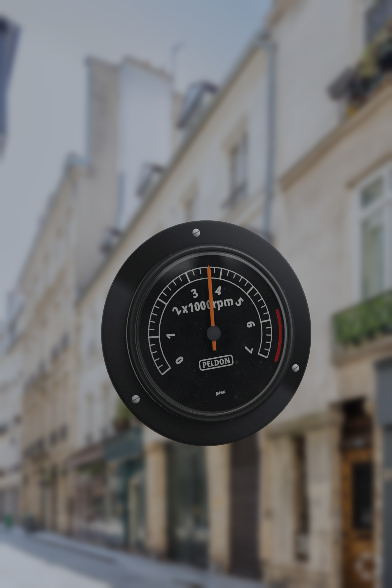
3600 rpm
